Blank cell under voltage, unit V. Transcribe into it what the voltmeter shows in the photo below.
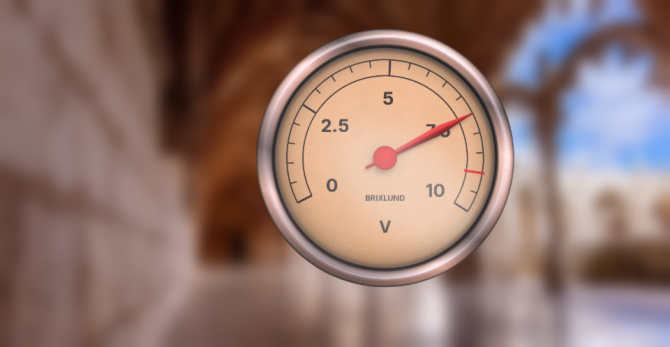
7.5 V
